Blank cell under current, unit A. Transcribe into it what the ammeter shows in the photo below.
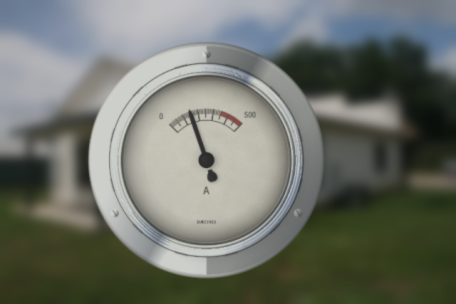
150 A
